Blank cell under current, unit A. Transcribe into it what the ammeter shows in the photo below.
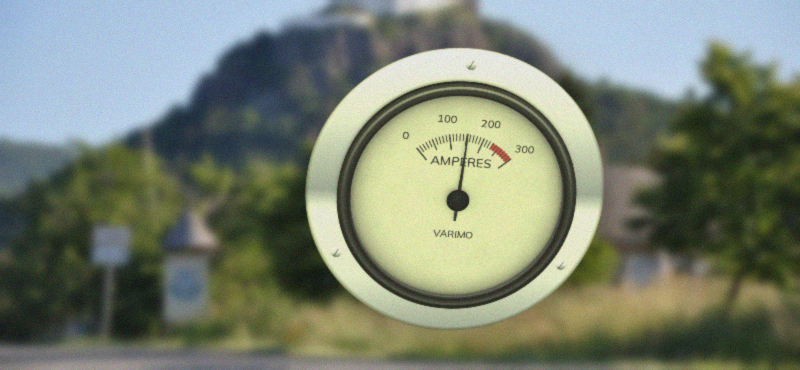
150 A
